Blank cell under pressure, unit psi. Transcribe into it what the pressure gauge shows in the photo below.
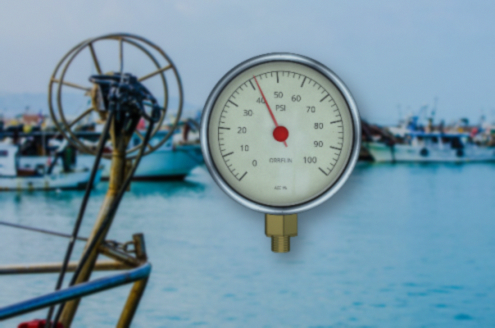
42 psi
